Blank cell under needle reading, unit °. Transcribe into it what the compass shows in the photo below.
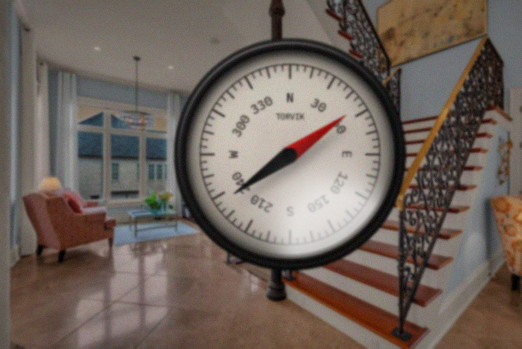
55 °
